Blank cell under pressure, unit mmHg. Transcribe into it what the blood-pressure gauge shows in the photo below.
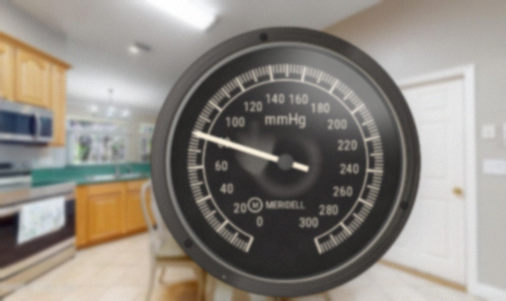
80 mmHg
